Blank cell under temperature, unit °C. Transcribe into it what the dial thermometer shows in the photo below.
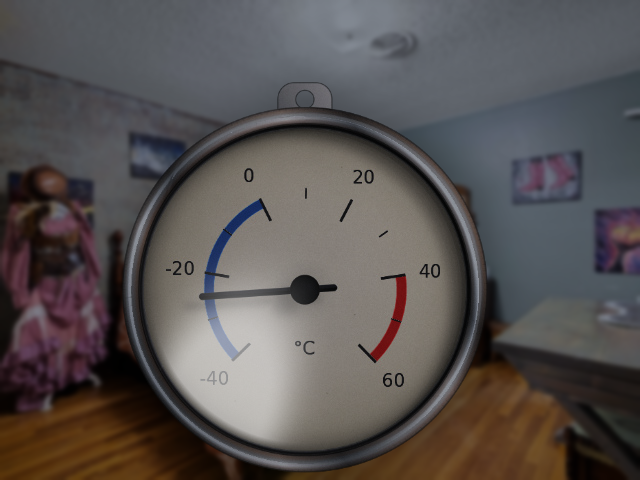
-25 °C
